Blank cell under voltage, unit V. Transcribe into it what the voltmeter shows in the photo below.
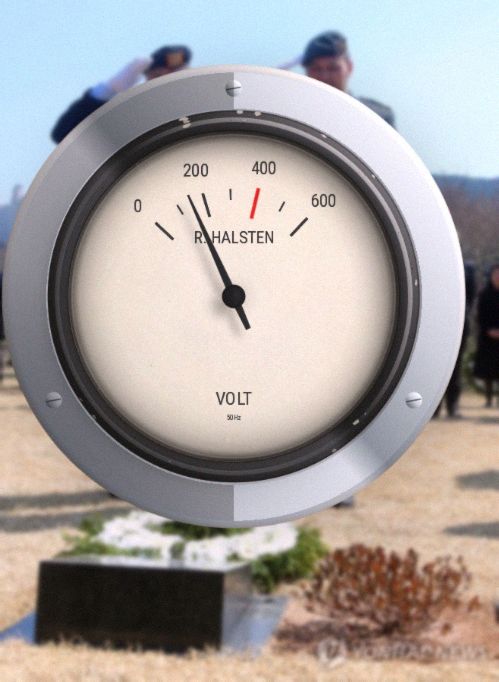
150 V
